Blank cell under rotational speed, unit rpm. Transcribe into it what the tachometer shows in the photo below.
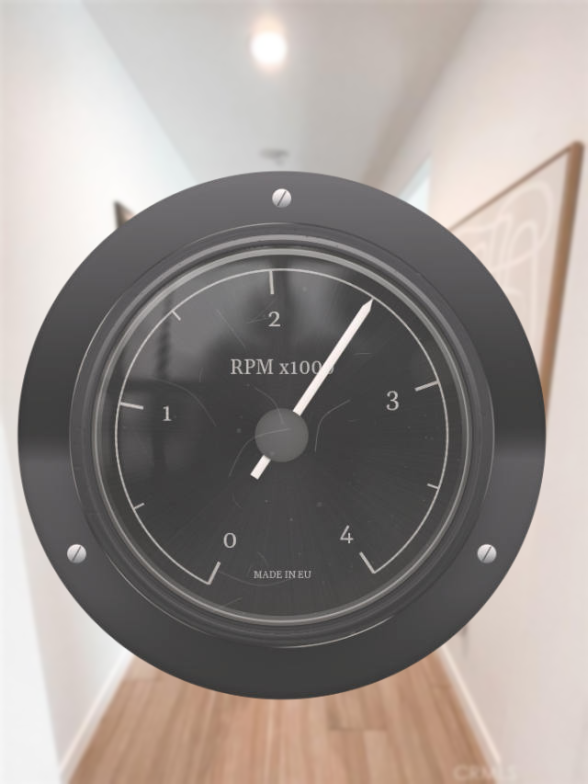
2500 rpm
